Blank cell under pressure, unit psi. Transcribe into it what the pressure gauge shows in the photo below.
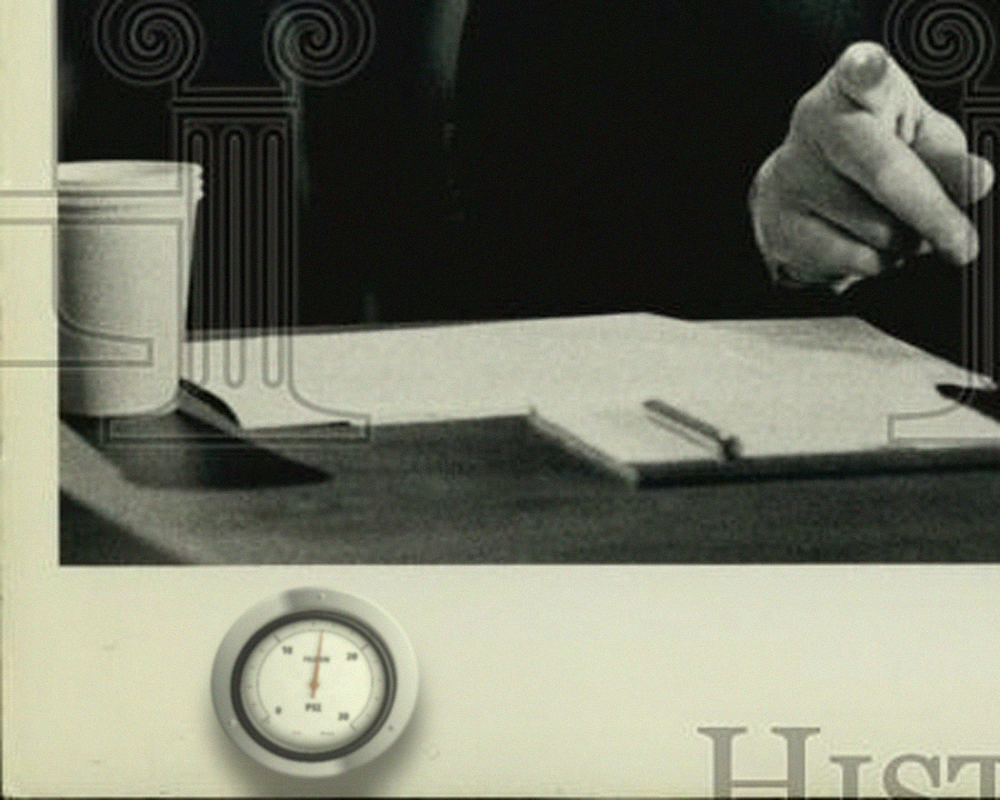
15 psi
